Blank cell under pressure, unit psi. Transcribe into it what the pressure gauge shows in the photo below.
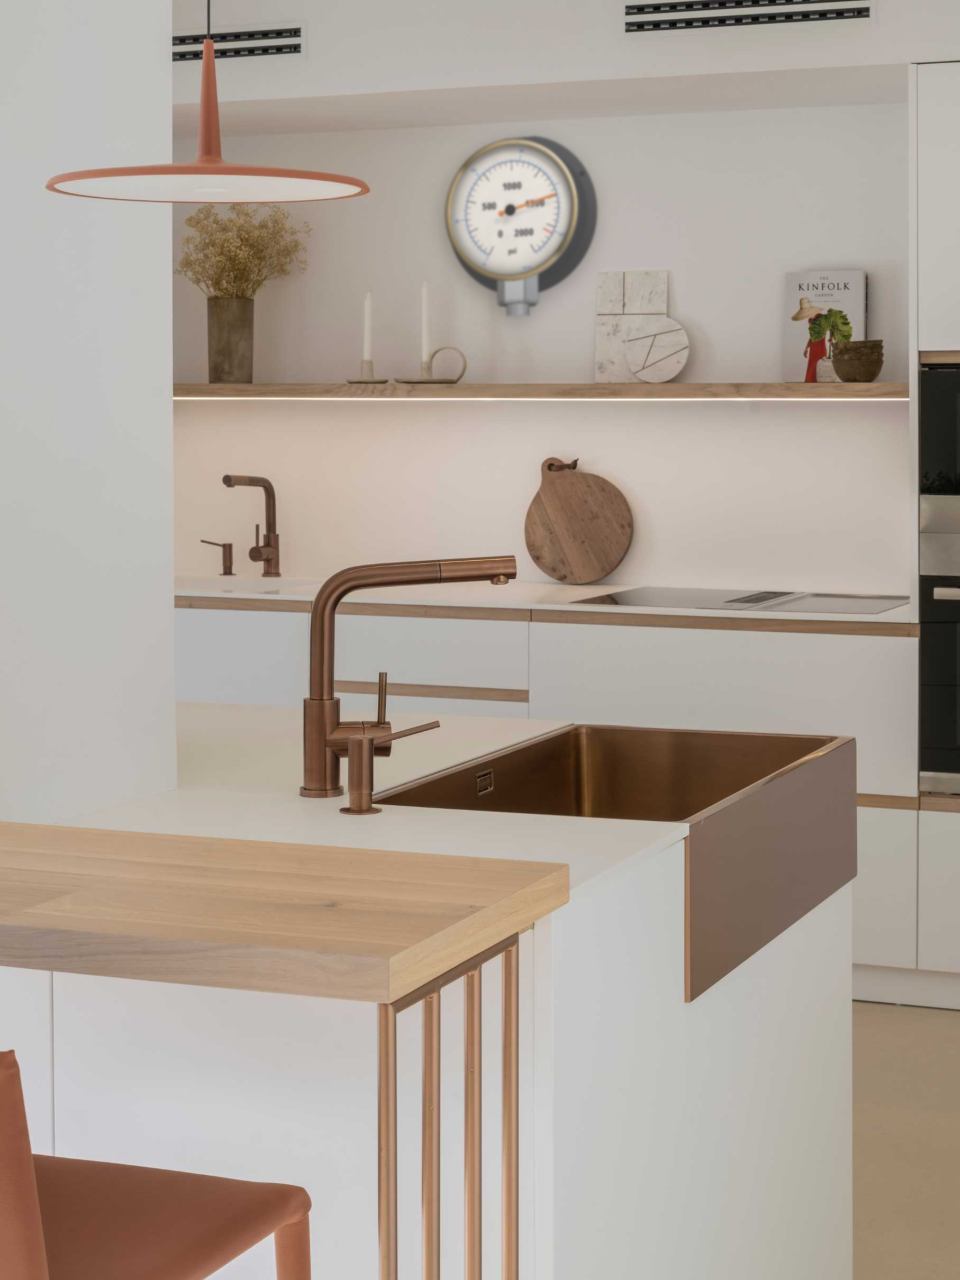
1500 psi
